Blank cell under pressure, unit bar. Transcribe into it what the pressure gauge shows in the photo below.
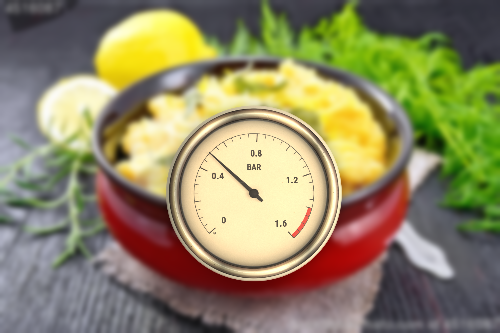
0.5 bar
